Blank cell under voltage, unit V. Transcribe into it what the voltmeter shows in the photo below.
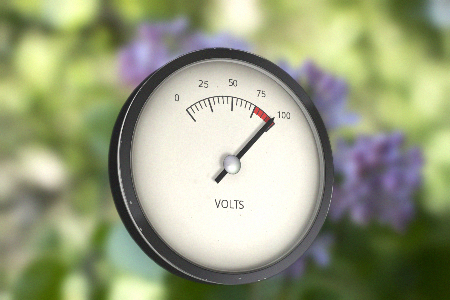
95 V
